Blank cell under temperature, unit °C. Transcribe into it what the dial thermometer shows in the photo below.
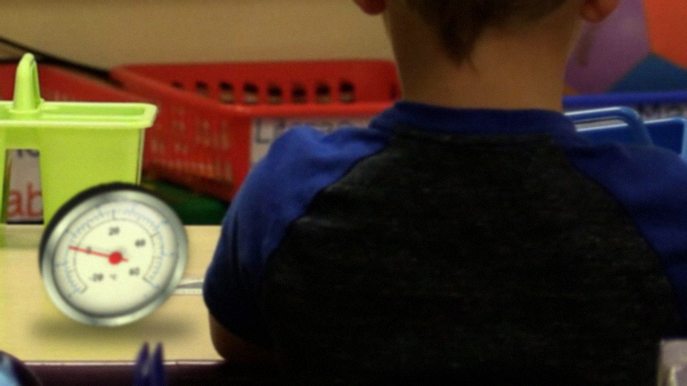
0 °C
